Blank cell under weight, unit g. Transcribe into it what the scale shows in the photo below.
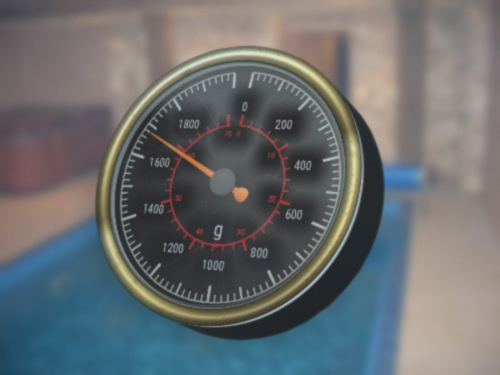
1680 g
